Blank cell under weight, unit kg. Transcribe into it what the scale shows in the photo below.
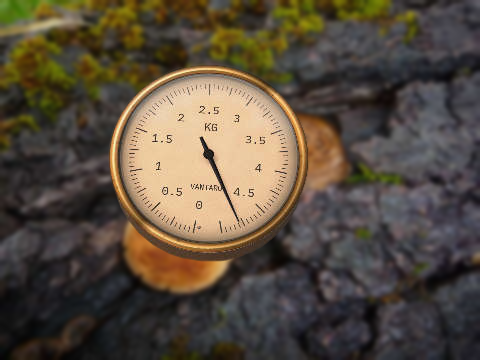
4.8 kg
